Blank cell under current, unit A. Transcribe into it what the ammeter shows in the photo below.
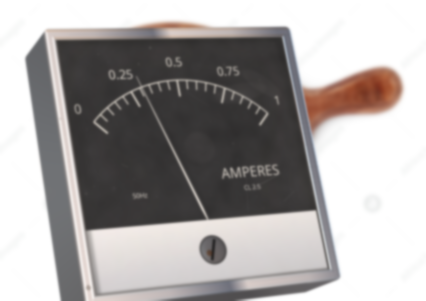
0.3 A
